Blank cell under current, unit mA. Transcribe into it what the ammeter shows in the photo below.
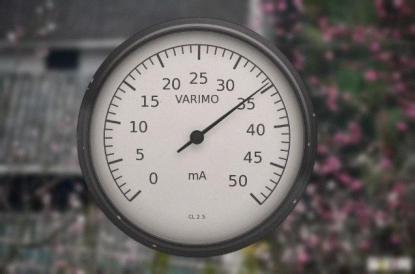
34.5 mA
